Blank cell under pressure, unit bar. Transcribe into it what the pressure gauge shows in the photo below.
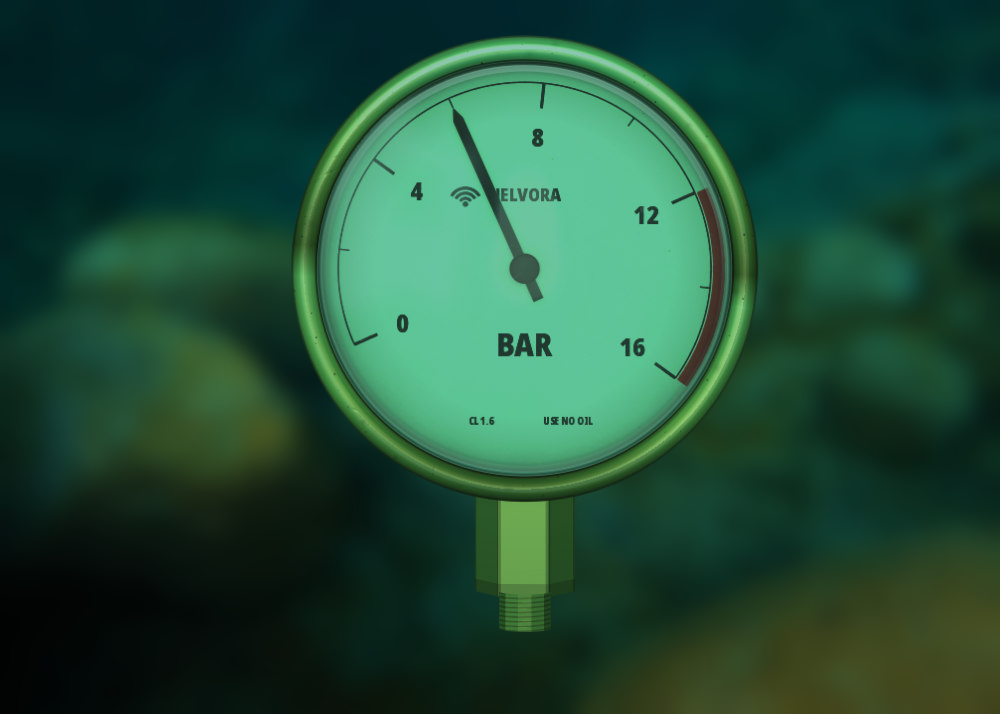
6 bar
